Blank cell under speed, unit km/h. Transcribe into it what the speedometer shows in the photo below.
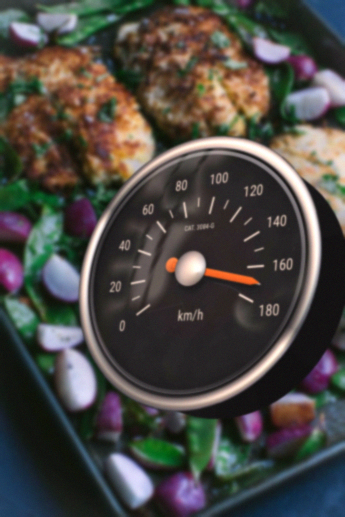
170 km/h
